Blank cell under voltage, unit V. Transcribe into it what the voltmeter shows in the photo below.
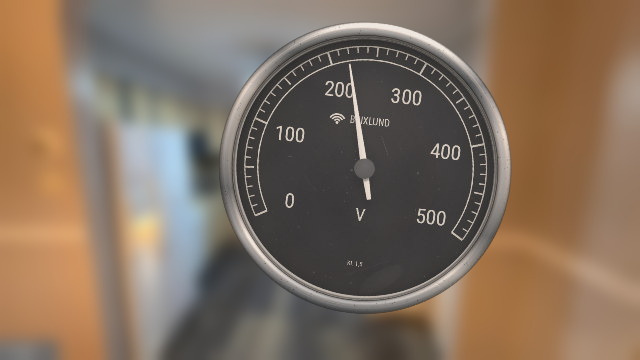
220 V
